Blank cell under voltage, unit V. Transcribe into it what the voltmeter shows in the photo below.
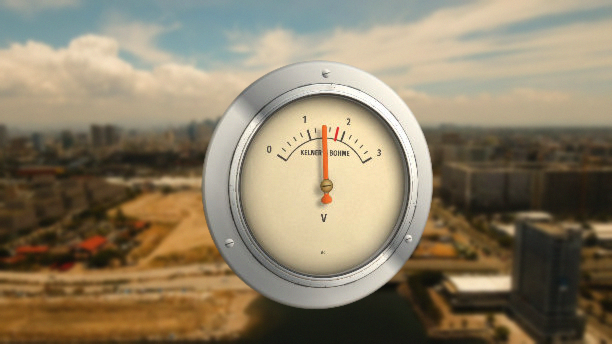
1.4 V
